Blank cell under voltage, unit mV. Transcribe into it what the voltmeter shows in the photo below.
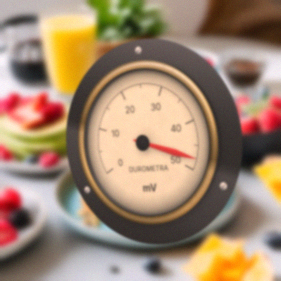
47.5 mV
